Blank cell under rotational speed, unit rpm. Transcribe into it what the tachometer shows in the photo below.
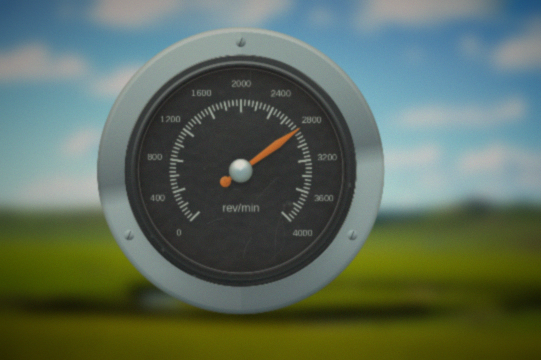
2800 rpm
